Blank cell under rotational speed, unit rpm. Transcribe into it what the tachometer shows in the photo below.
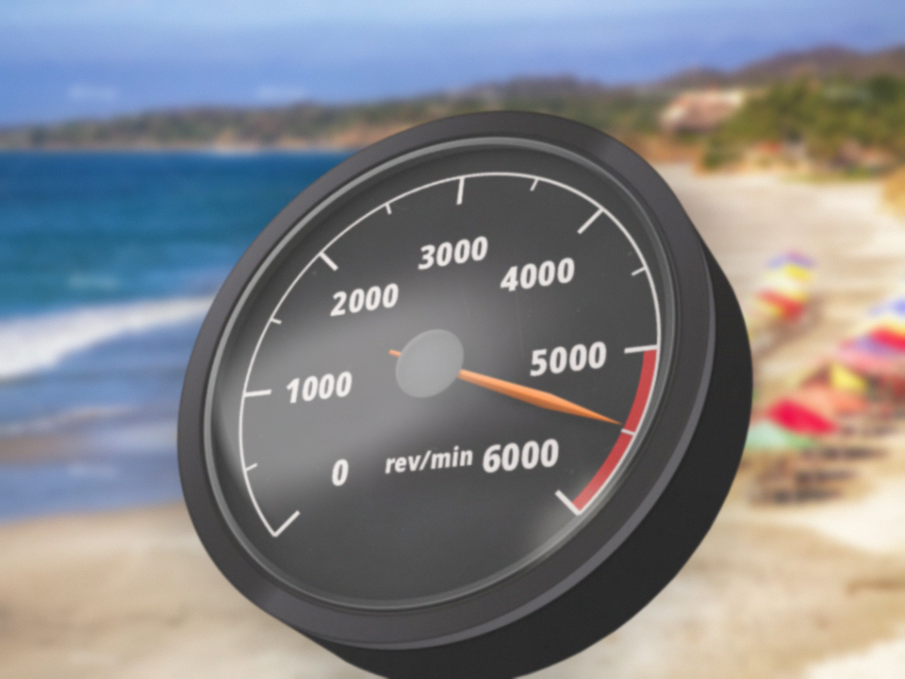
5500 rpm
